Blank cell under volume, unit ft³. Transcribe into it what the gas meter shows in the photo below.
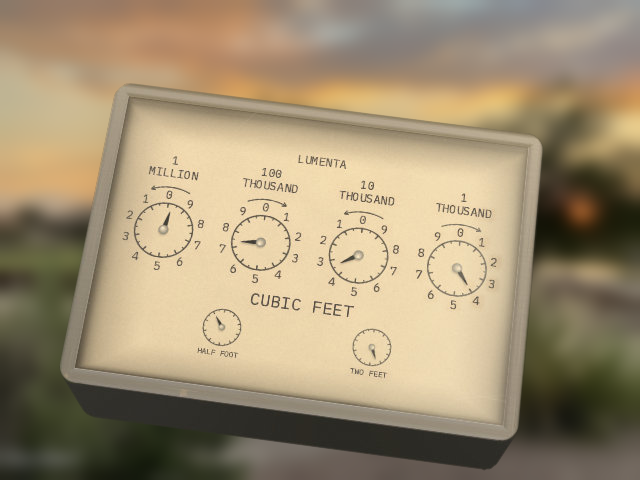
973400 ft³
